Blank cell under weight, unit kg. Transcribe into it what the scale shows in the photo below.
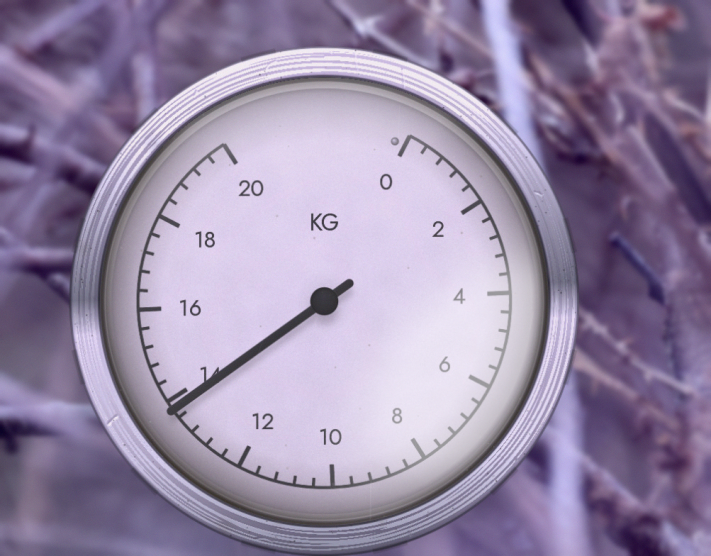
13.8 kg
